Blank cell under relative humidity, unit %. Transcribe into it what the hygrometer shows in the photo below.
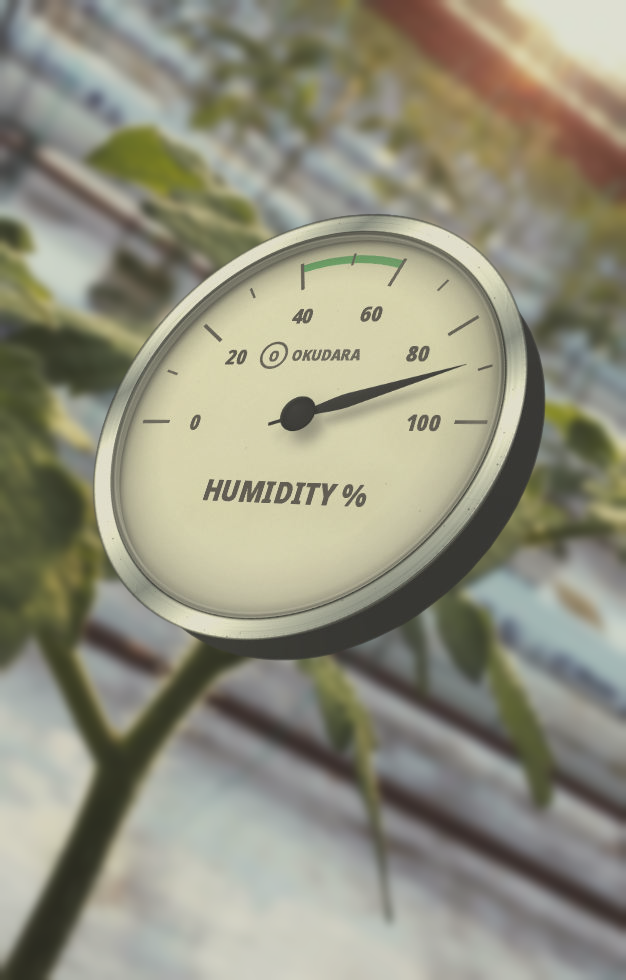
90 %
